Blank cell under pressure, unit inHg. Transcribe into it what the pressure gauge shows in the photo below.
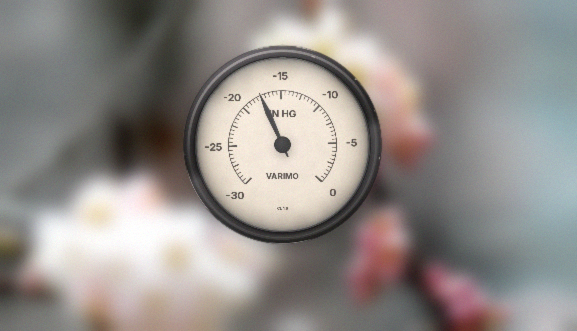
-17.5 inHg
